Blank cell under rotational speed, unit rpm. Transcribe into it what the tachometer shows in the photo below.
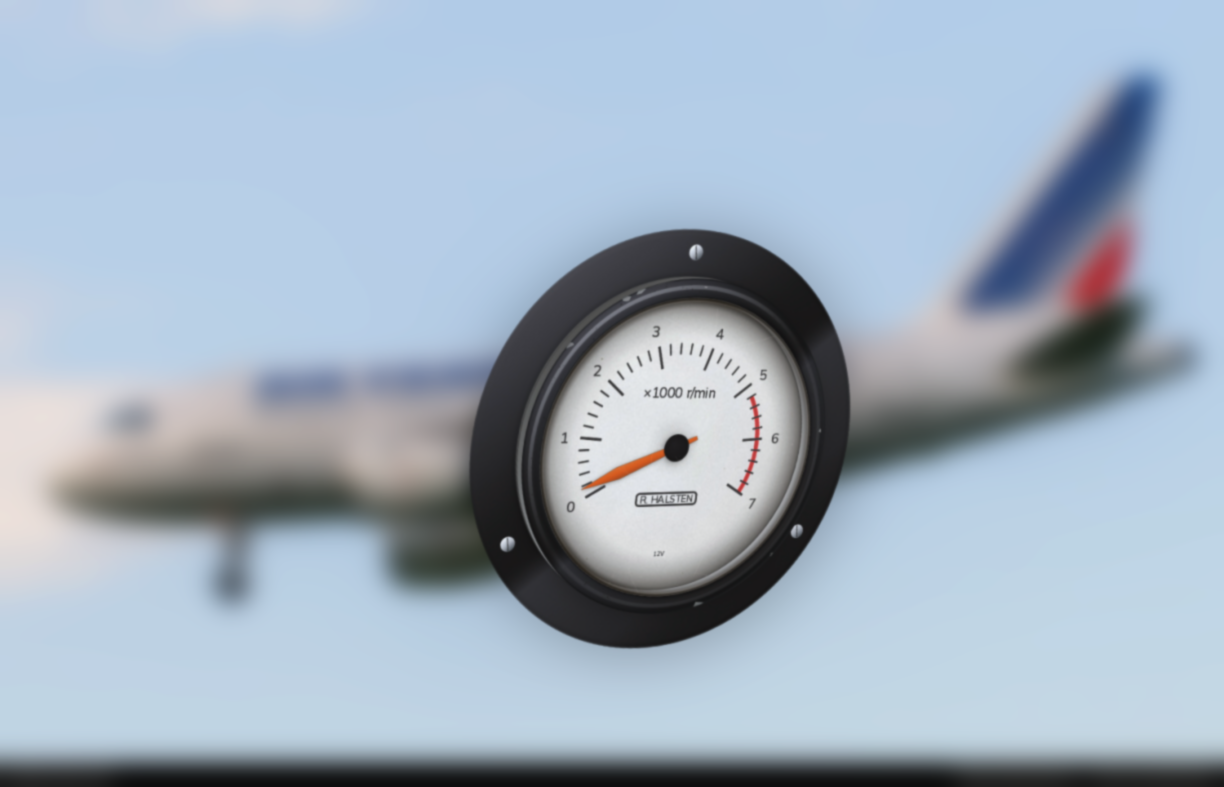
200 rpm
